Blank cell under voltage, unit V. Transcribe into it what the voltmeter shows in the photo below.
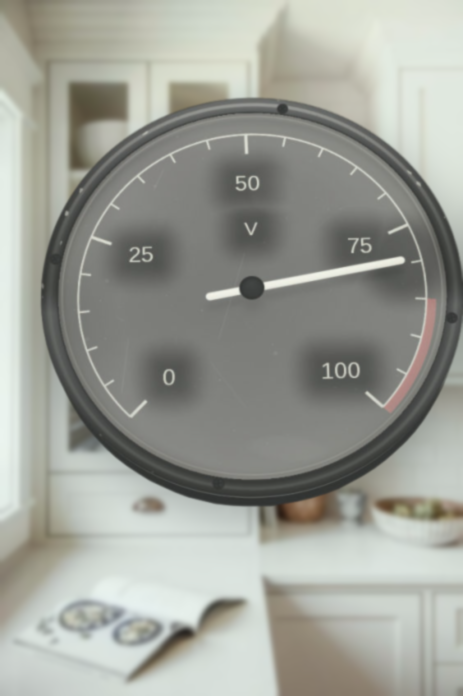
80 V
